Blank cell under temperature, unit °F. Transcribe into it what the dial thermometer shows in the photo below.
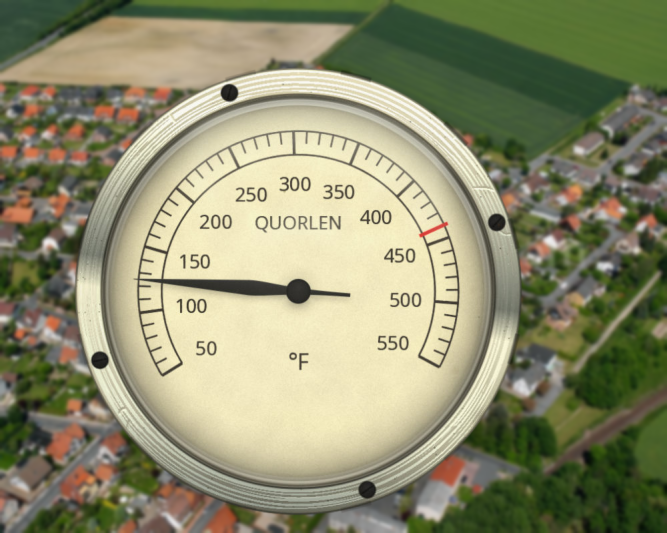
125 °F
